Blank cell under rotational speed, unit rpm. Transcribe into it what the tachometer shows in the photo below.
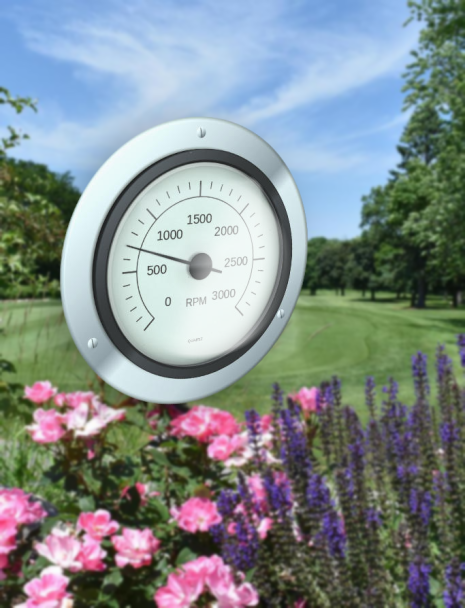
700 rpm
